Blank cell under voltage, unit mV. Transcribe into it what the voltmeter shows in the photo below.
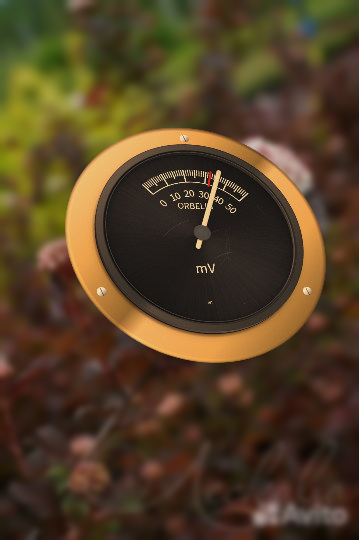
35 mV
